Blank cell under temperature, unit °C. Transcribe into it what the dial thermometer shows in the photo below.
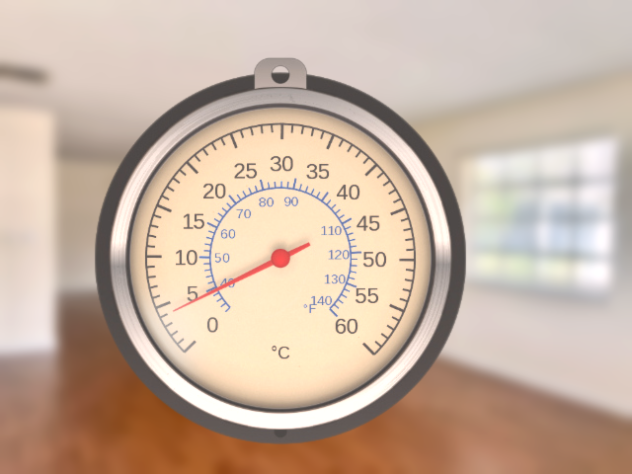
4 °C
